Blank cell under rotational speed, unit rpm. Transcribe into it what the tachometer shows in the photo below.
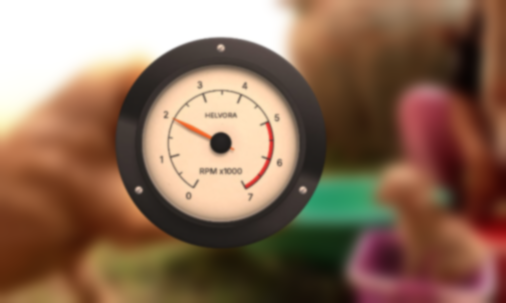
2000 rpm
